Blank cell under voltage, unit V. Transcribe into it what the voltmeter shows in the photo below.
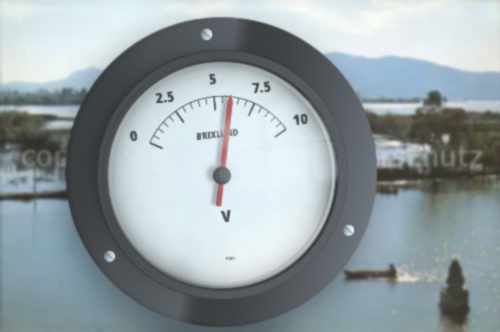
6 V
